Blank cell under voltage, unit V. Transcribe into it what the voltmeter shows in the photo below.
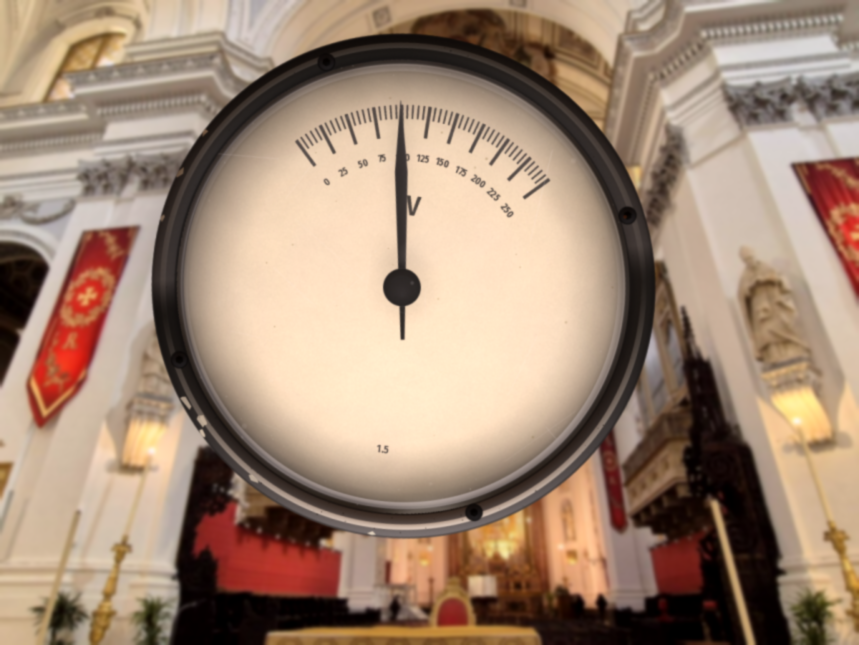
100 V
